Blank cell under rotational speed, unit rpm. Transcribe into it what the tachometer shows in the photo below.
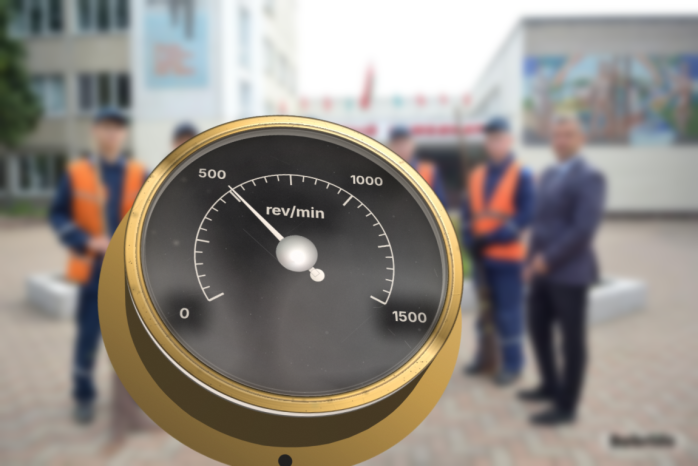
500 rpm
